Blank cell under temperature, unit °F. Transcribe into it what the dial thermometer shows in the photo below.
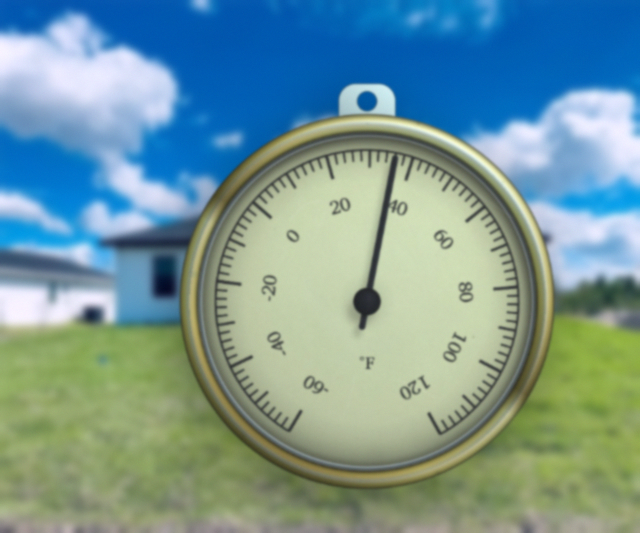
36 °F
